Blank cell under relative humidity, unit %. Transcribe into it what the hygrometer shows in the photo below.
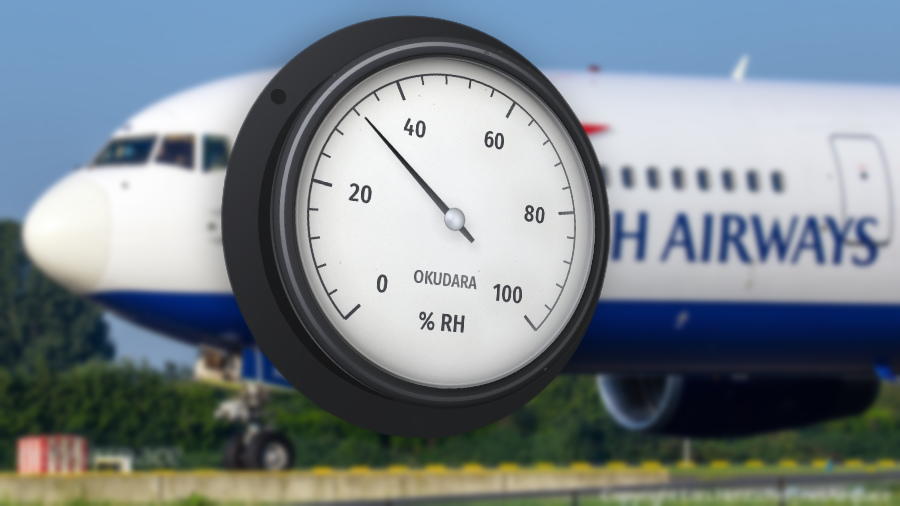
32 %
